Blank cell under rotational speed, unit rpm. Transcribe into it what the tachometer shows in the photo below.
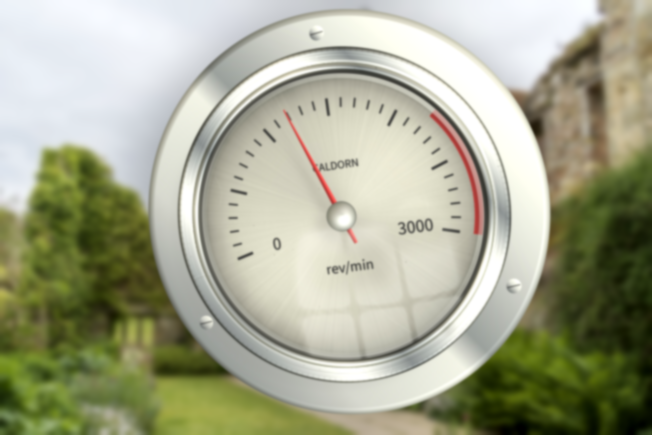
1200 rpm
